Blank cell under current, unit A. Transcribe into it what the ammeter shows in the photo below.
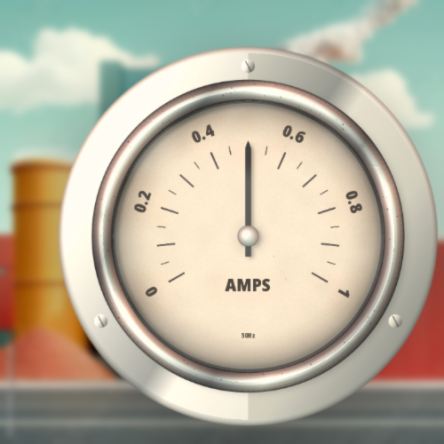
0.5 A
